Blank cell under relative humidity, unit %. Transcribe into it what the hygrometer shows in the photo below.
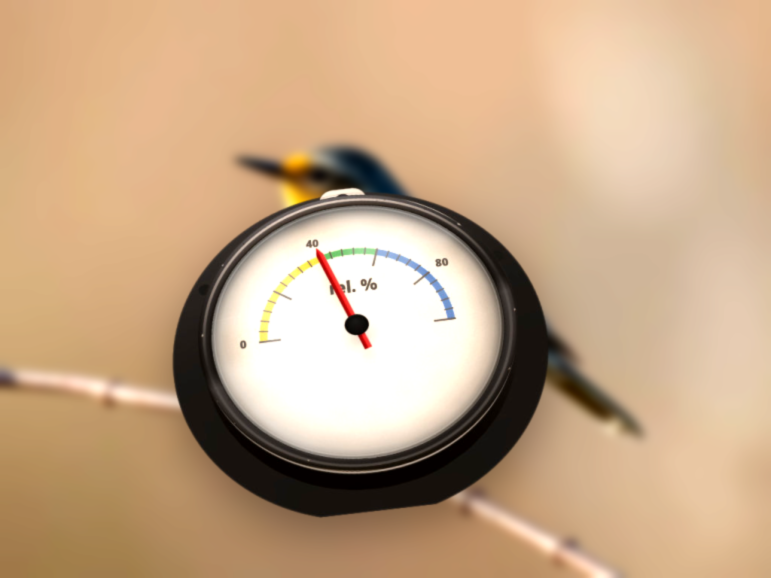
40 %
